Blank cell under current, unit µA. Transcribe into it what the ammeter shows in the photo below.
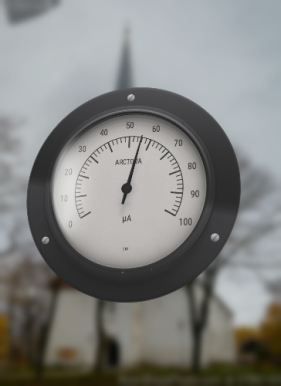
56 µA
